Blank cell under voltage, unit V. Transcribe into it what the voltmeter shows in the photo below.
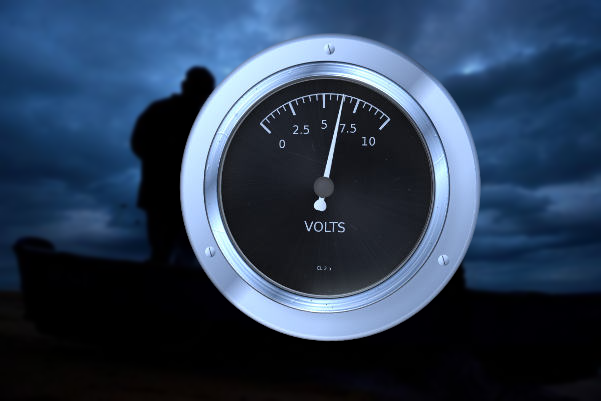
6.5 V
